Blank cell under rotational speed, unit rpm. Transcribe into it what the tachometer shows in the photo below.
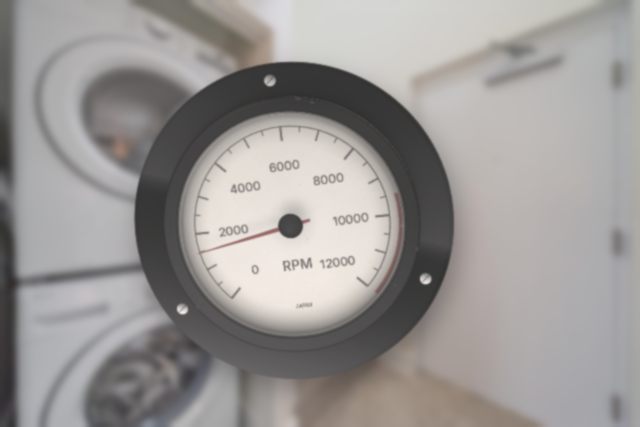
1500 rpm
